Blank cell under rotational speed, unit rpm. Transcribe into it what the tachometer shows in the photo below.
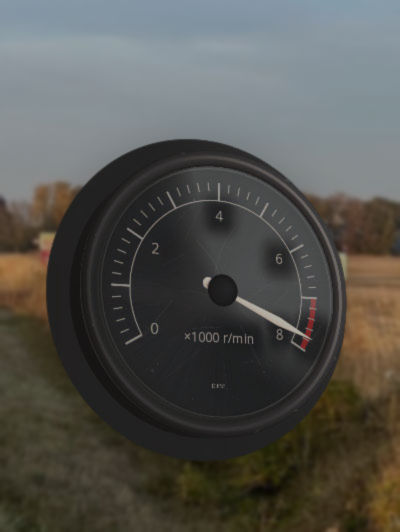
7800 rpm
